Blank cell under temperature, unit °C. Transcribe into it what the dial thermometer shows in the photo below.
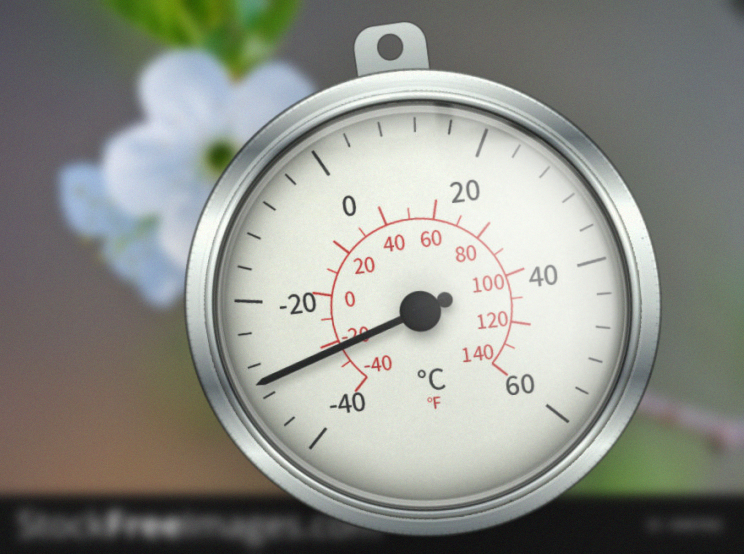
-30 °C
